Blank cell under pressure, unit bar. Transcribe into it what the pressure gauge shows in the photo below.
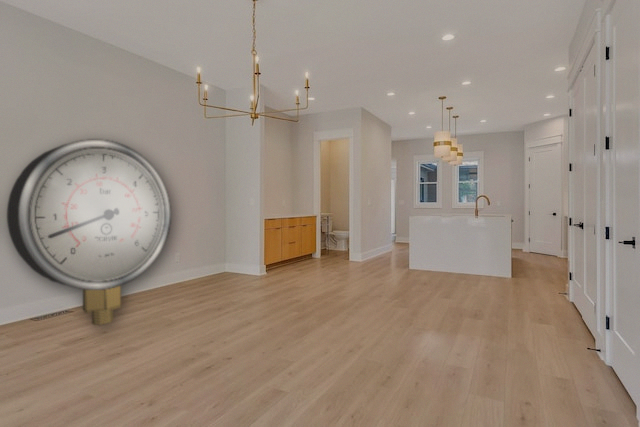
0.6 bar
